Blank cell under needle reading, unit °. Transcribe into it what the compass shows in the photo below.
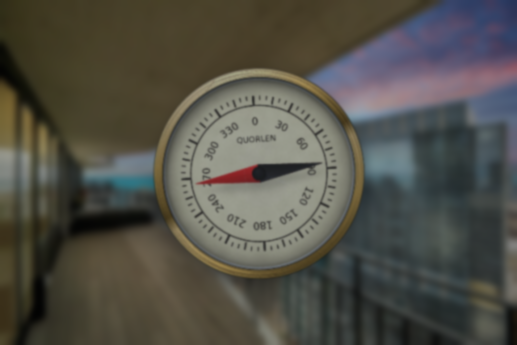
265 °
